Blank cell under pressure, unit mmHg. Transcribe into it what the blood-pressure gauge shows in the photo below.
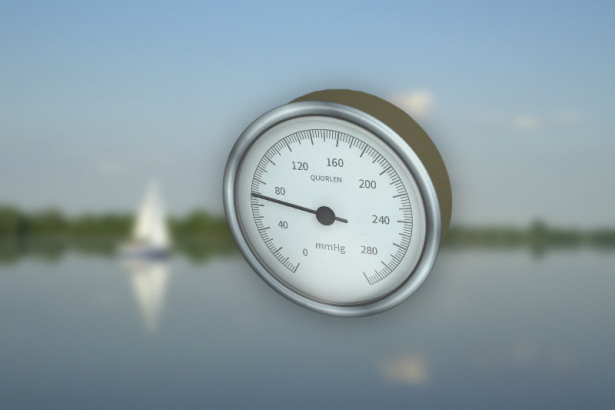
70 mmHg
